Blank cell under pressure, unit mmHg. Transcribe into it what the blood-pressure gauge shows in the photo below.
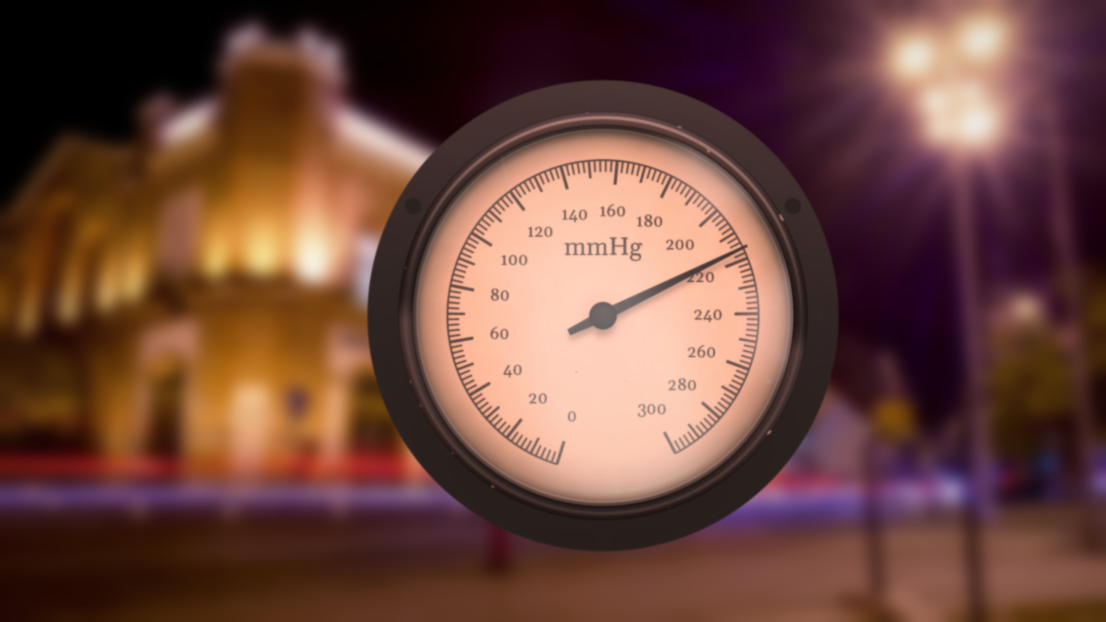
216 mmHg
